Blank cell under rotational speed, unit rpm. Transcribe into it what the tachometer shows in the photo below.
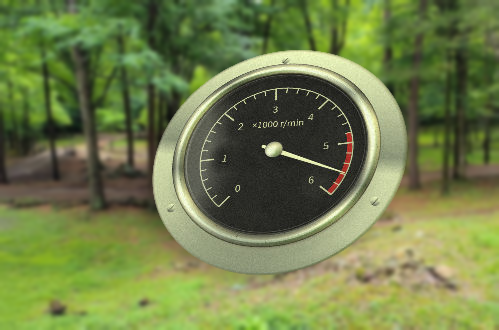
5600 rpm
